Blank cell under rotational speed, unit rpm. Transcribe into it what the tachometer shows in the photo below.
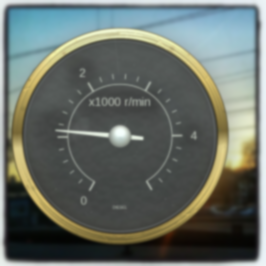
1100 rpm
